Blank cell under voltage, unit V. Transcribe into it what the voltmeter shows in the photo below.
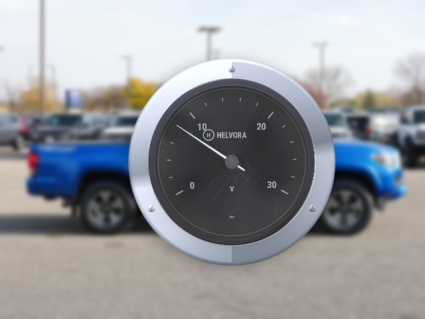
8 V
